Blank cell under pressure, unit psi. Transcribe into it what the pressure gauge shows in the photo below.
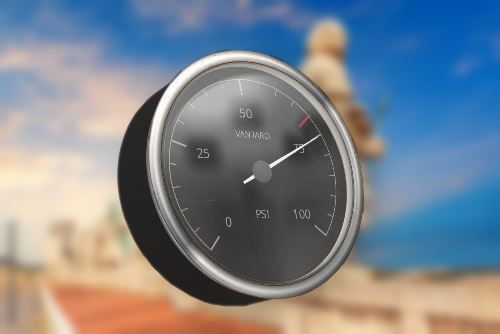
75 psi
